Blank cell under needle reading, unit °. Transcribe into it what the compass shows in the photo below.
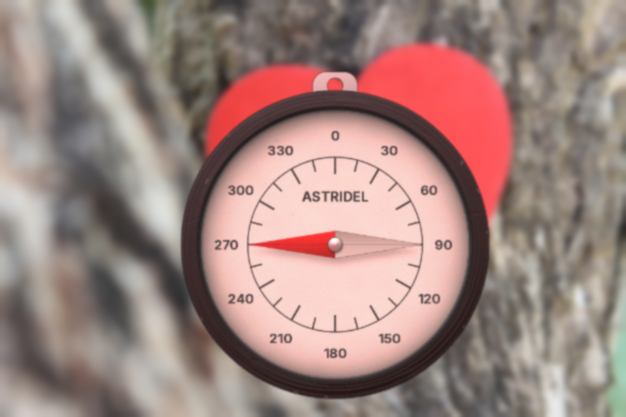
270 °
